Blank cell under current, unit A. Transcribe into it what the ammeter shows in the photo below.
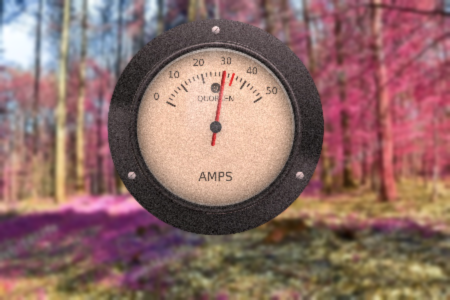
30 A
